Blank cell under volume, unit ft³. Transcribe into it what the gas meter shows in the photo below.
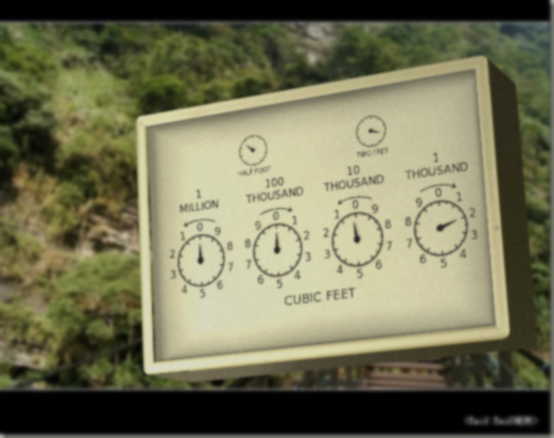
200 ft³
